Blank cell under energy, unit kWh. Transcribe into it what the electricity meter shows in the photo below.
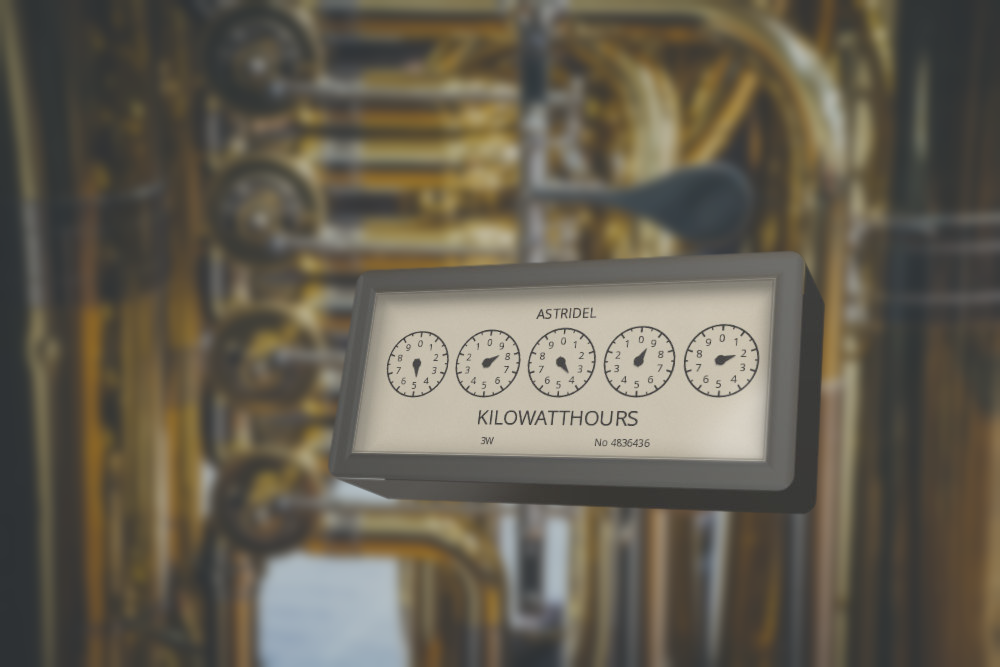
48392 kWh
